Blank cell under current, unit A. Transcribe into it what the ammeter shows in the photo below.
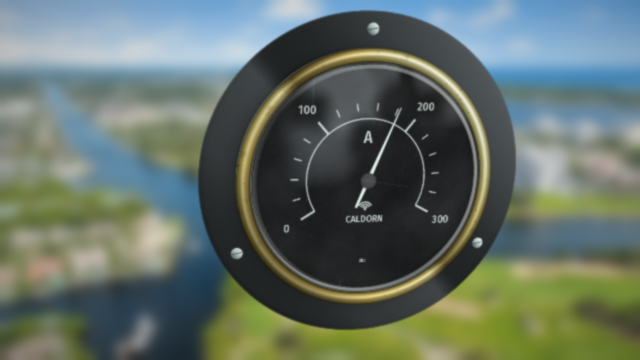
180 A
